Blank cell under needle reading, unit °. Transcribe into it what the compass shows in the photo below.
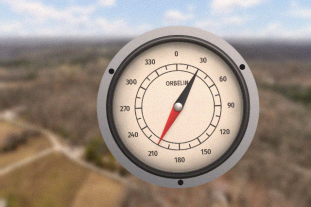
210 °
